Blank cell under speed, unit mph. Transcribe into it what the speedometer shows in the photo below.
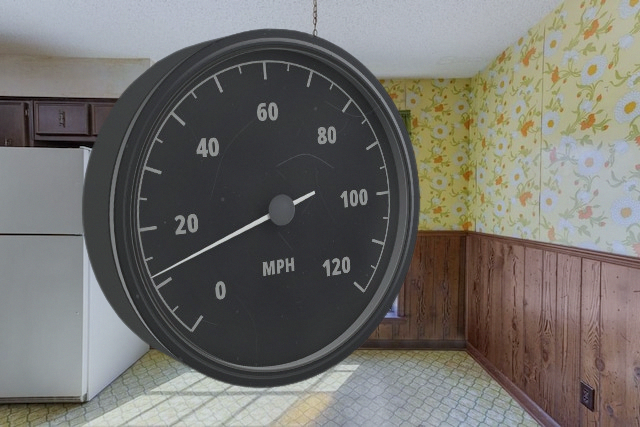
12.5 mph
